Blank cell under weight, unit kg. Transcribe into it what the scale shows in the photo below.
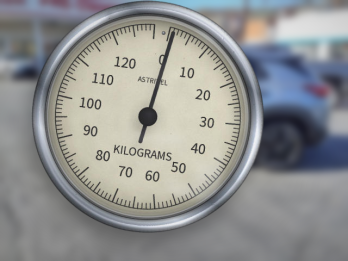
1 kg
